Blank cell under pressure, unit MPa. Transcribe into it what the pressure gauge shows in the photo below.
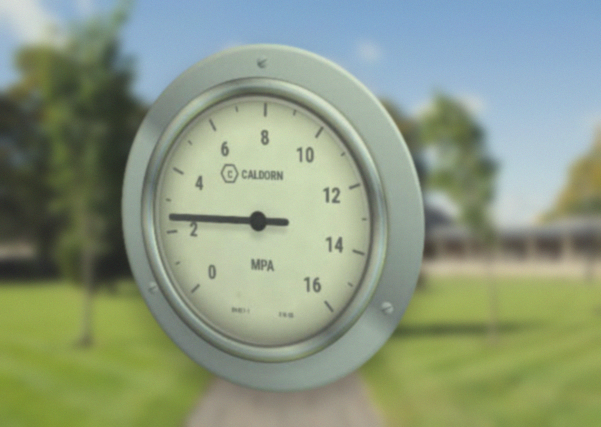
2.5 MPa
